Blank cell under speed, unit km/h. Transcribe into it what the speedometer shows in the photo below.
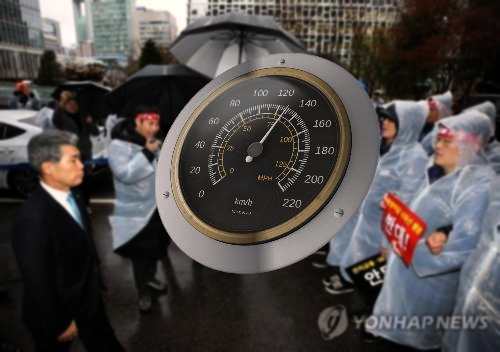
130 km/h
